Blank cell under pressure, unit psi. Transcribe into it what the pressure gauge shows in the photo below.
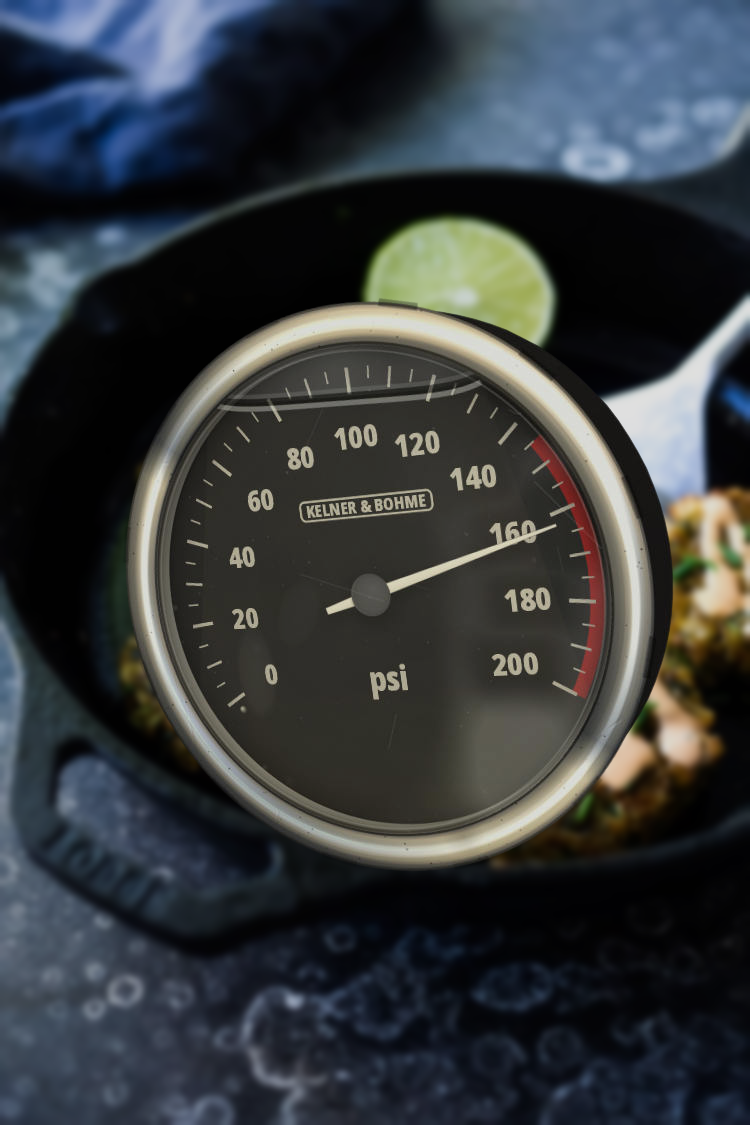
162.5 psi
